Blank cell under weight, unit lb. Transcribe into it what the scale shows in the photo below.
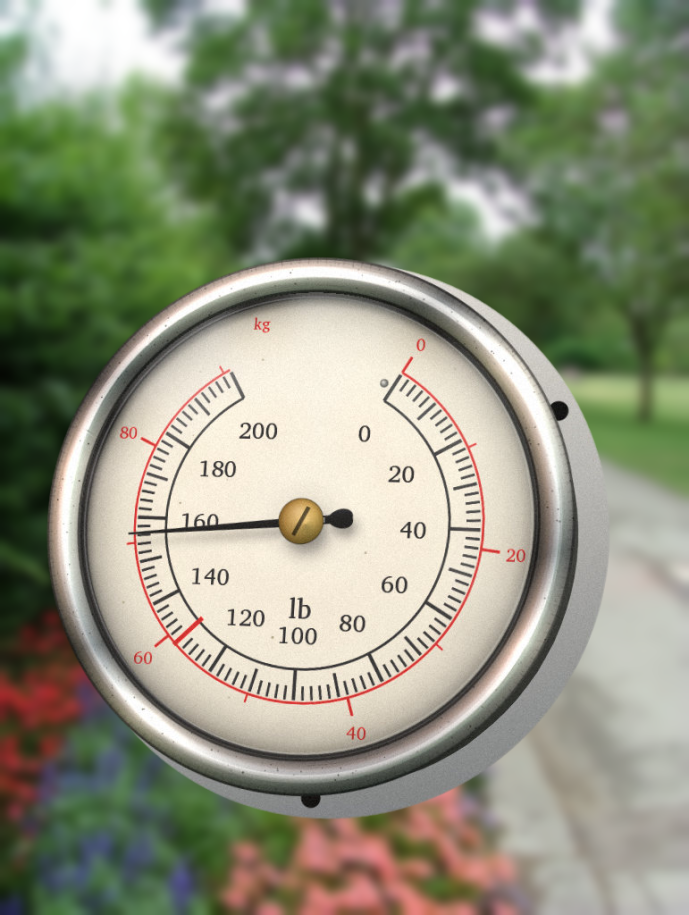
156 lb
